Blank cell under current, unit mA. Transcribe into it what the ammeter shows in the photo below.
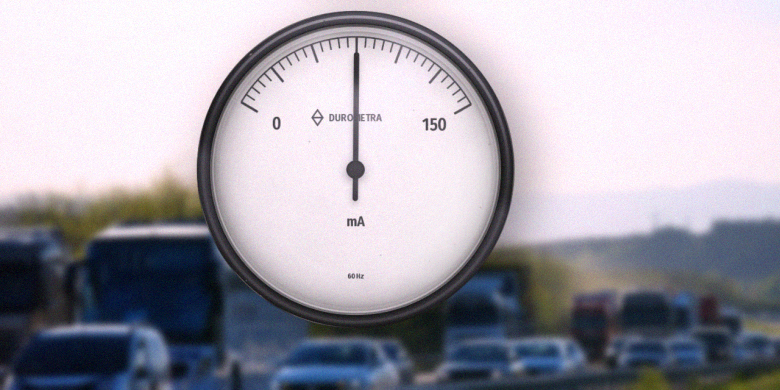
75 mA
